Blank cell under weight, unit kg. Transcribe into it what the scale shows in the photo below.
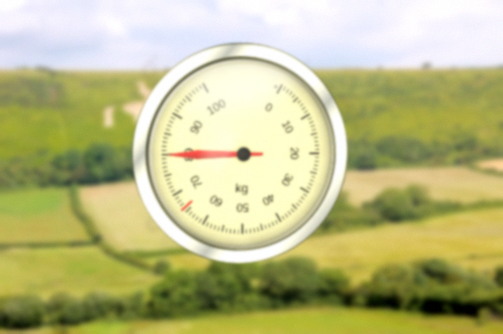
80 kg
